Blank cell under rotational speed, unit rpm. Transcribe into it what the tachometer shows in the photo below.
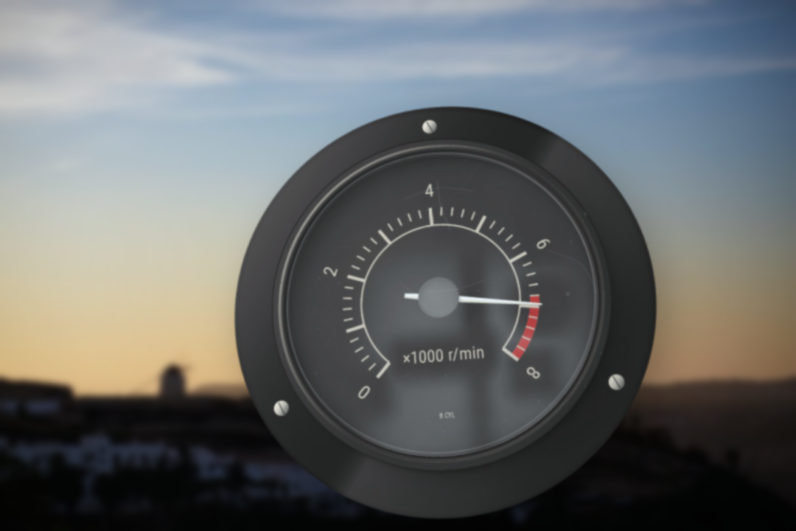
7000 rpm
